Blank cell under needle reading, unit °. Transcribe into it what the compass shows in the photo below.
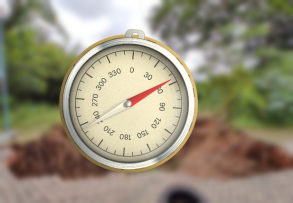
55 °
